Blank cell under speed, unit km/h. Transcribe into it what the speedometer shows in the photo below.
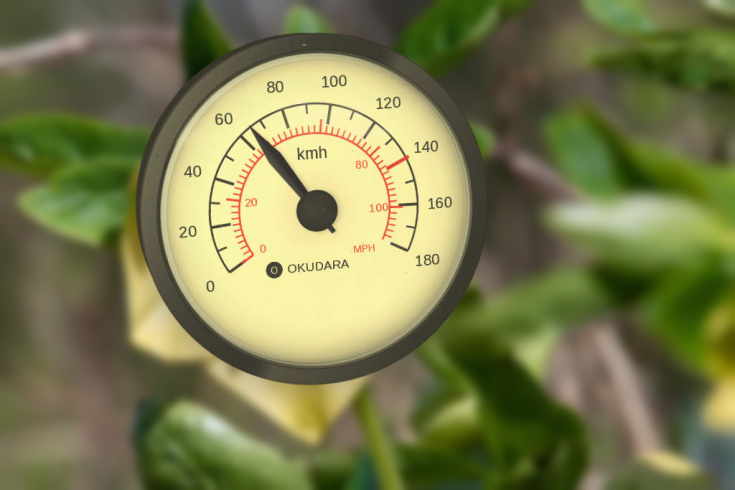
65 km/h
